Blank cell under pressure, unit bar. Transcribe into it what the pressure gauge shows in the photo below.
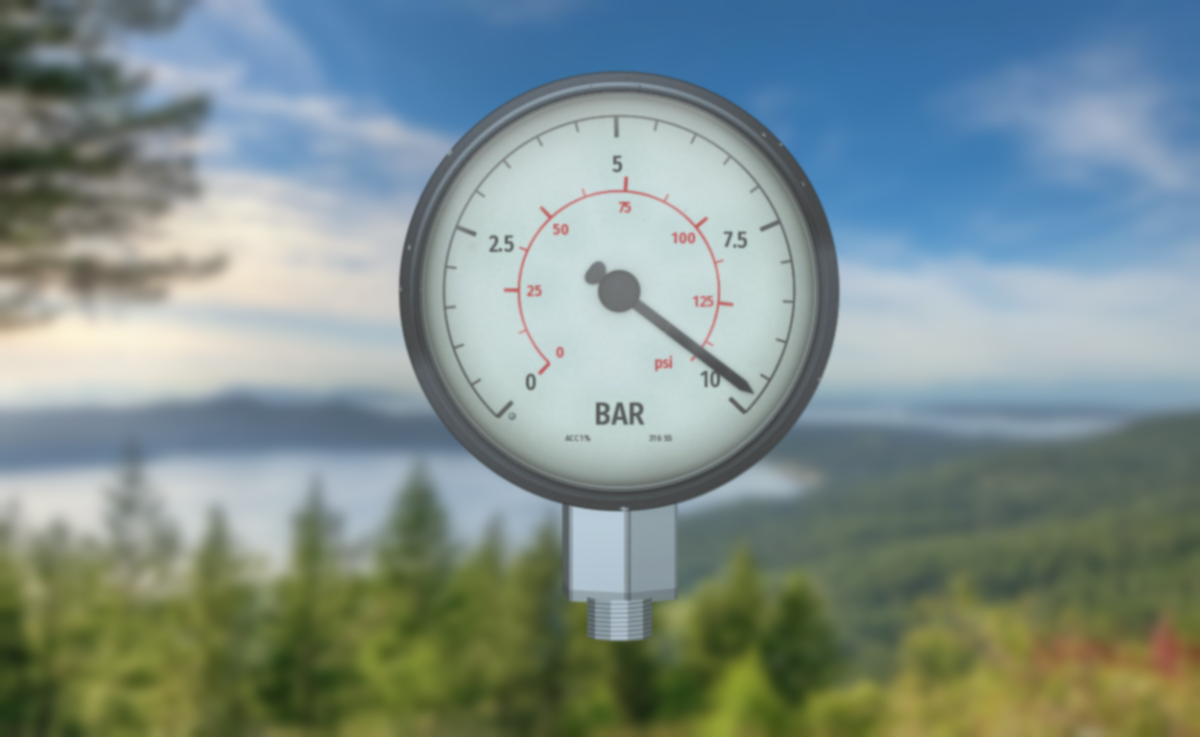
9.75 bar
